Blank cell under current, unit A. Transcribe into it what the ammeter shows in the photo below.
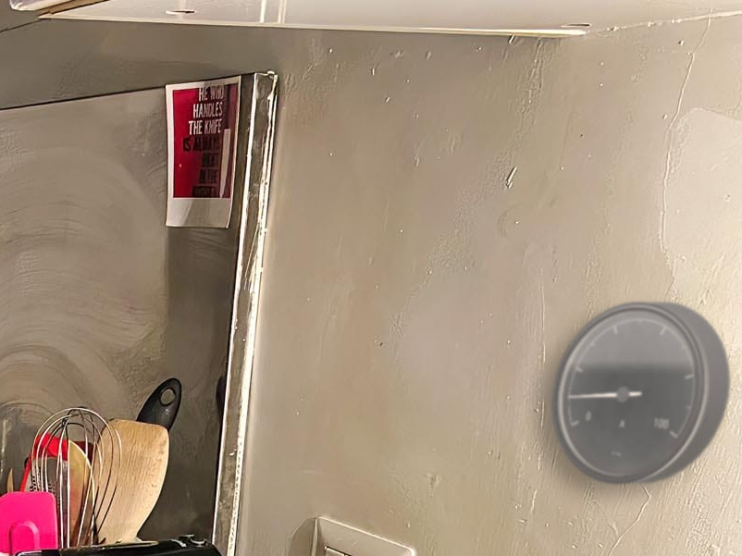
10 A
